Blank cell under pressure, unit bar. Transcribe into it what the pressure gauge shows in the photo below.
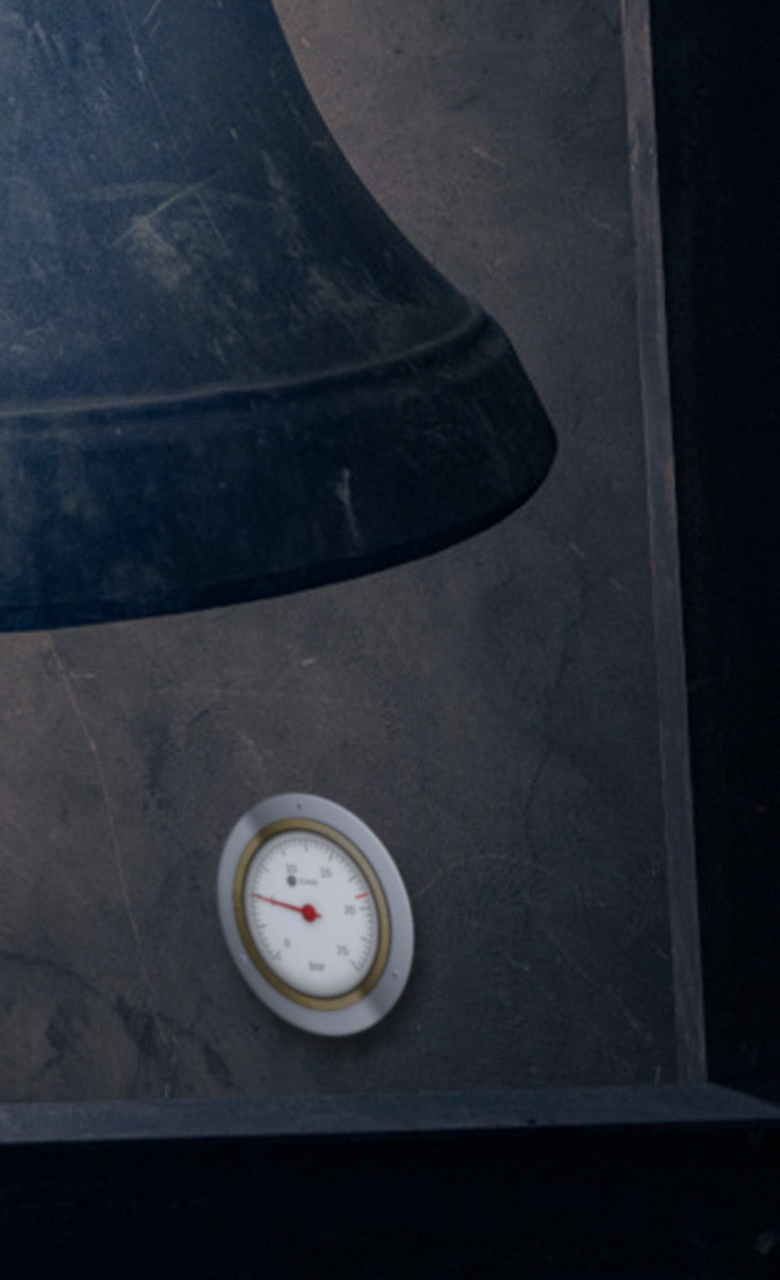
5 bar
